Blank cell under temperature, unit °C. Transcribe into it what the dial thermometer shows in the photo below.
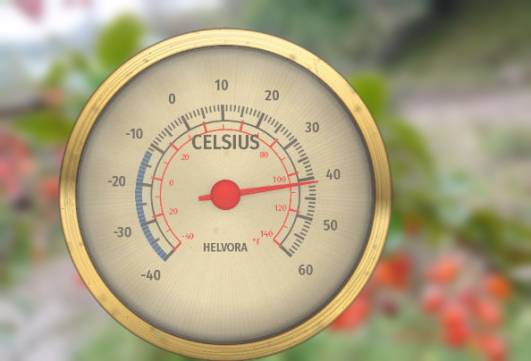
41 °C
